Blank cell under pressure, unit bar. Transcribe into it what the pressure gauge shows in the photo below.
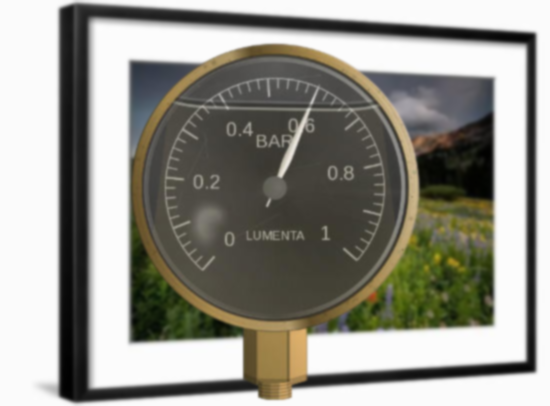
0.6 bar
